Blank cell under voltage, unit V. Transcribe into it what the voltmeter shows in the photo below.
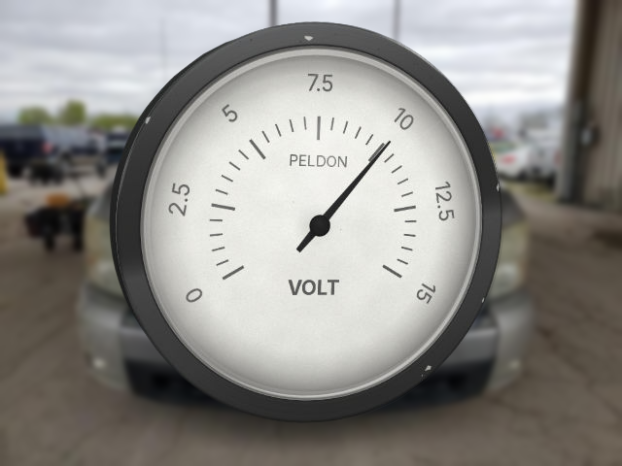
10 V
